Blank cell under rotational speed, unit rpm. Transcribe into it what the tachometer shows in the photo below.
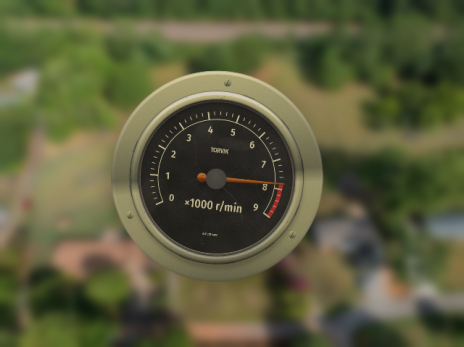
7800 rpm
